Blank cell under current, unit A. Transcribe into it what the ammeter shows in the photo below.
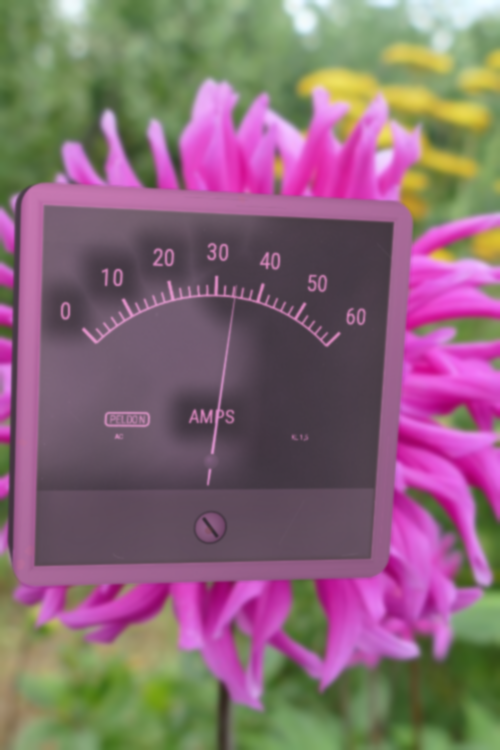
34 A
